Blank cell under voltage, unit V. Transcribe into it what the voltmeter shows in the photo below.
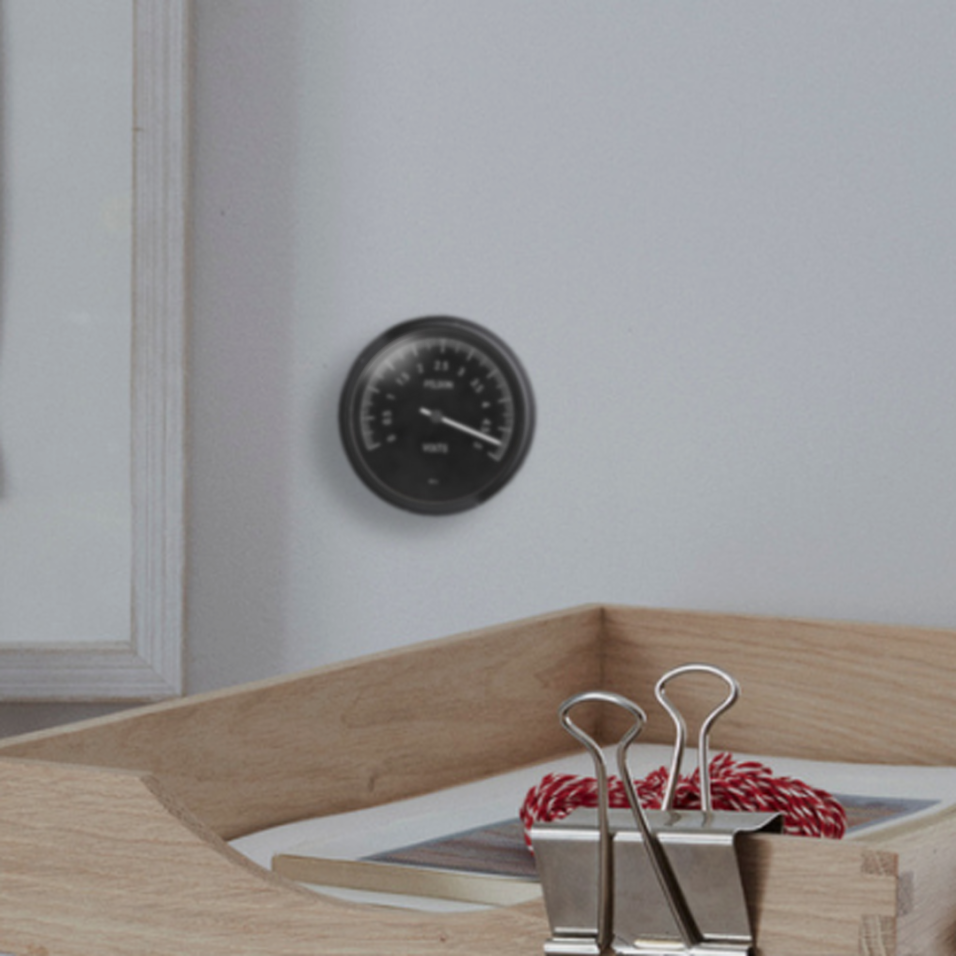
4.75 V
